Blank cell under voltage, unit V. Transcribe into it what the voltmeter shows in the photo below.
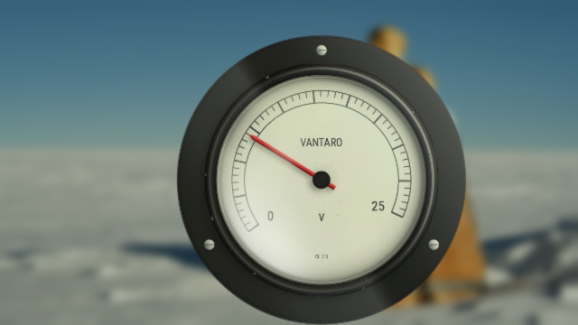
7 V
